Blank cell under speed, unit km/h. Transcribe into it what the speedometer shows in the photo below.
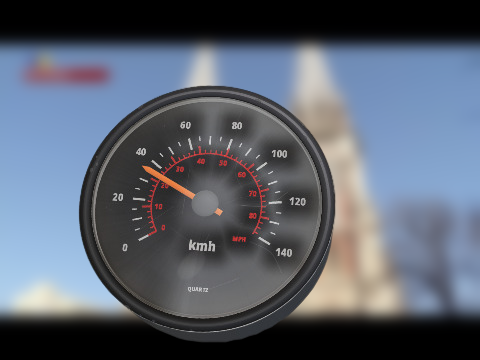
35 km/h
